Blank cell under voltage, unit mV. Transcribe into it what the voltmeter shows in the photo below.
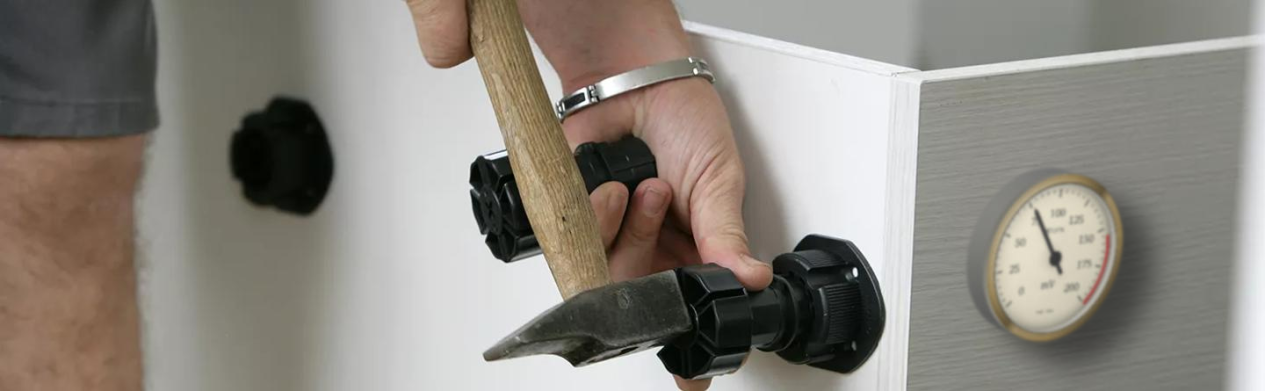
75 mV
